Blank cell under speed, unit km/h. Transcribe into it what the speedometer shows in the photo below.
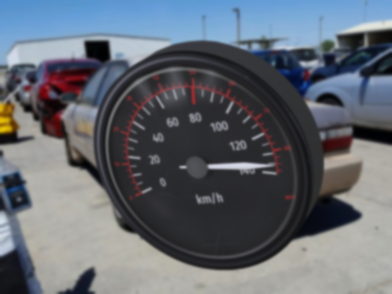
135 km/h
